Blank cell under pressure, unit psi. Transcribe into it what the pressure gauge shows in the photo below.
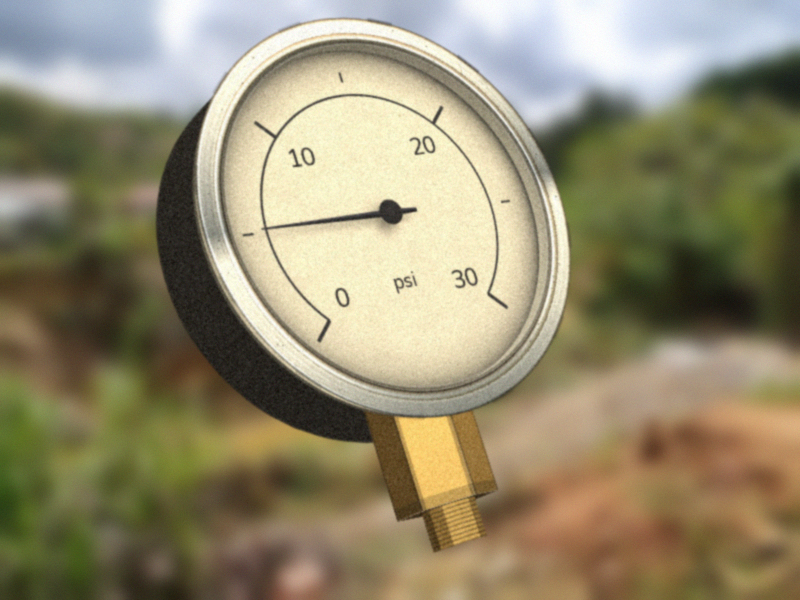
5 psi
